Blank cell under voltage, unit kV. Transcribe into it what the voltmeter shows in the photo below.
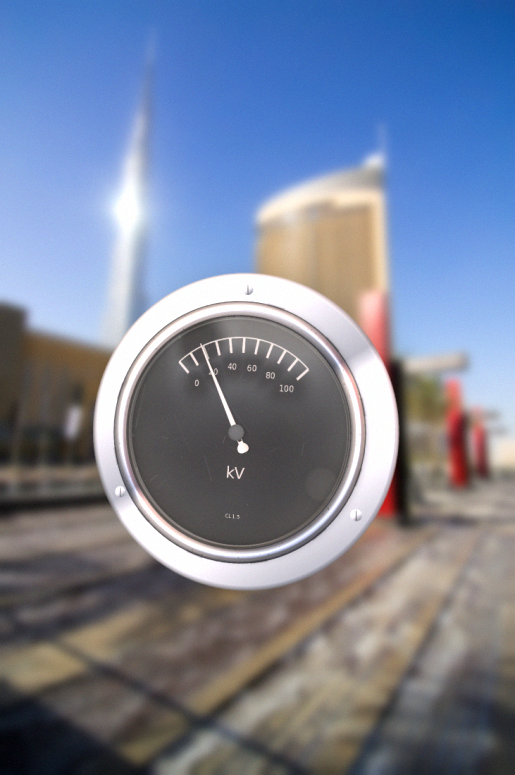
20 kV
